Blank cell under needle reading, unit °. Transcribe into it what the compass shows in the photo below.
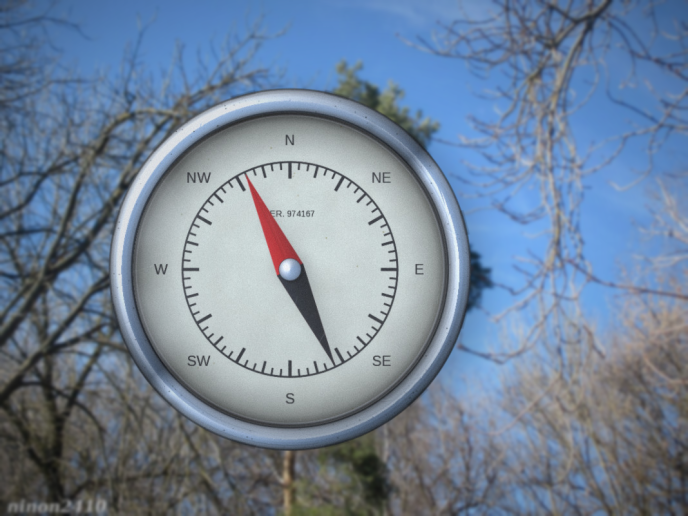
335 °
